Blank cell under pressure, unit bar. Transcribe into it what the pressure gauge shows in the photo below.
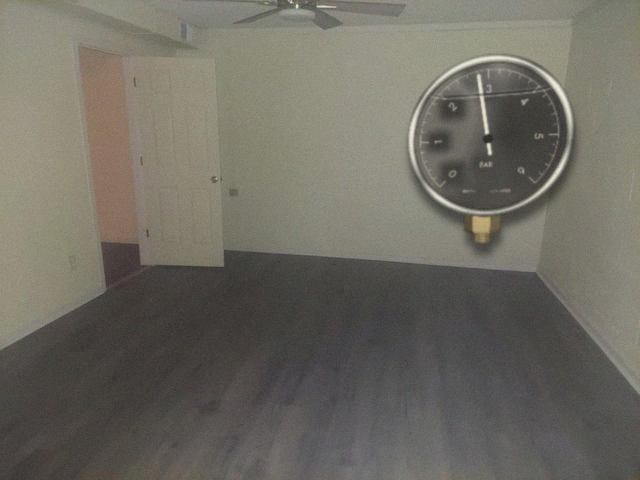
2.8 bar
